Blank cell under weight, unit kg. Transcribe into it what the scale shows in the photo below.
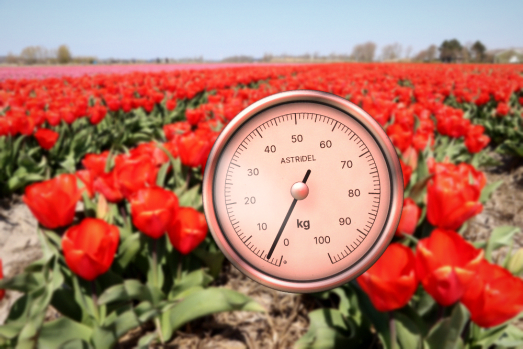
3 kg
